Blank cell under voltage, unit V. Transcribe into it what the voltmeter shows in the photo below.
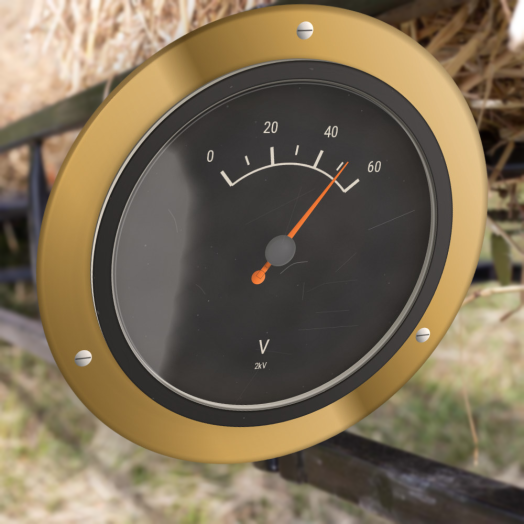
50 V
